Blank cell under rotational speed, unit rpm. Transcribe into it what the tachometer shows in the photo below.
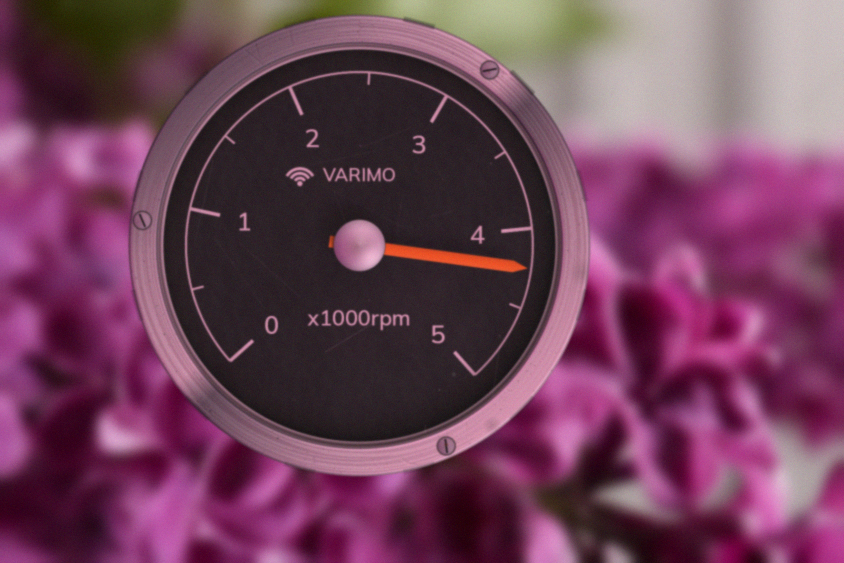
4250 rpm
